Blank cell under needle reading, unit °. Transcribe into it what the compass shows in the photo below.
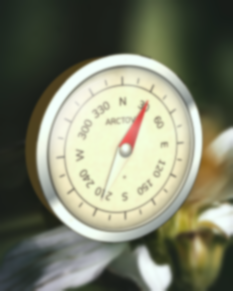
30 °
